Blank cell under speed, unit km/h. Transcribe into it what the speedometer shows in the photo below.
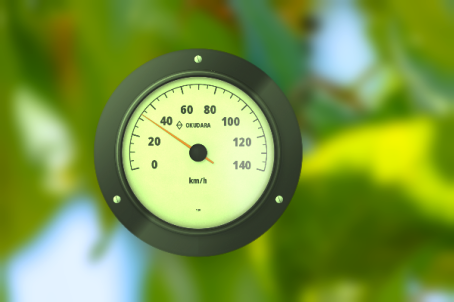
32.5 km/h
